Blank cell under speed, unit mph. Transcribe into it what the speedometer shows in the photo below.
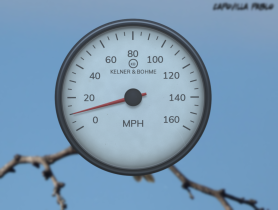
10 mph
